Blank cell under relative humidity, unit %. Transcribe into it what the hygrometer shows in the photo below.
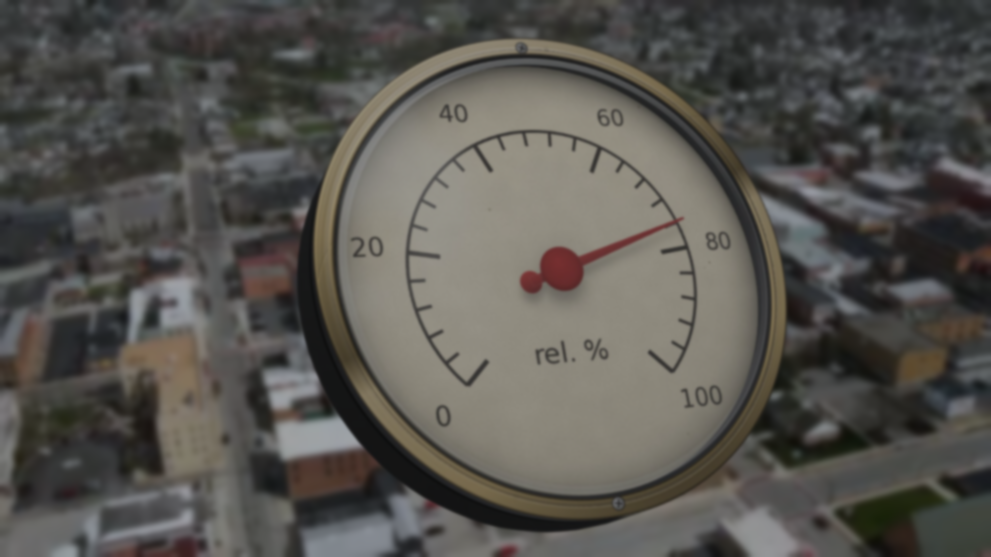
76 %
